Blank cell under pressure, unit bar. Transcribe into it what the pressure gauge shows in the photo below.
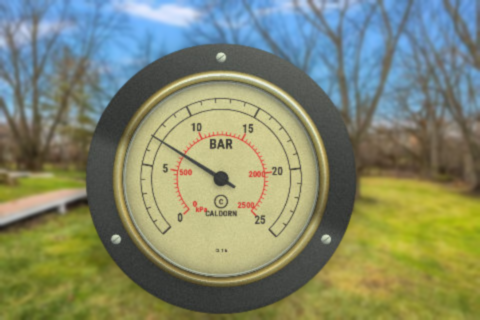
7 bar
